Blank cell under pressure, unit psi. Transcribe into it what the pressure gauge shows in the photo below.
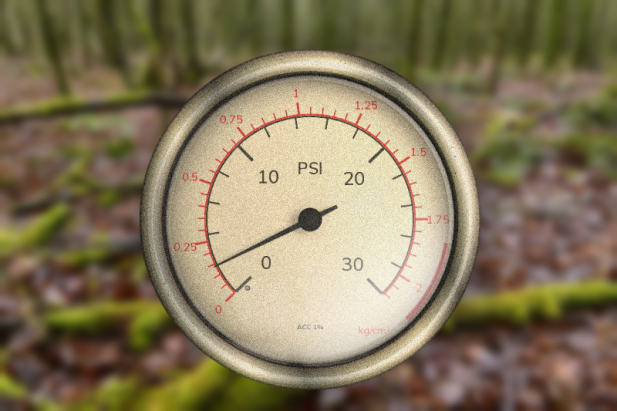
2 psi
